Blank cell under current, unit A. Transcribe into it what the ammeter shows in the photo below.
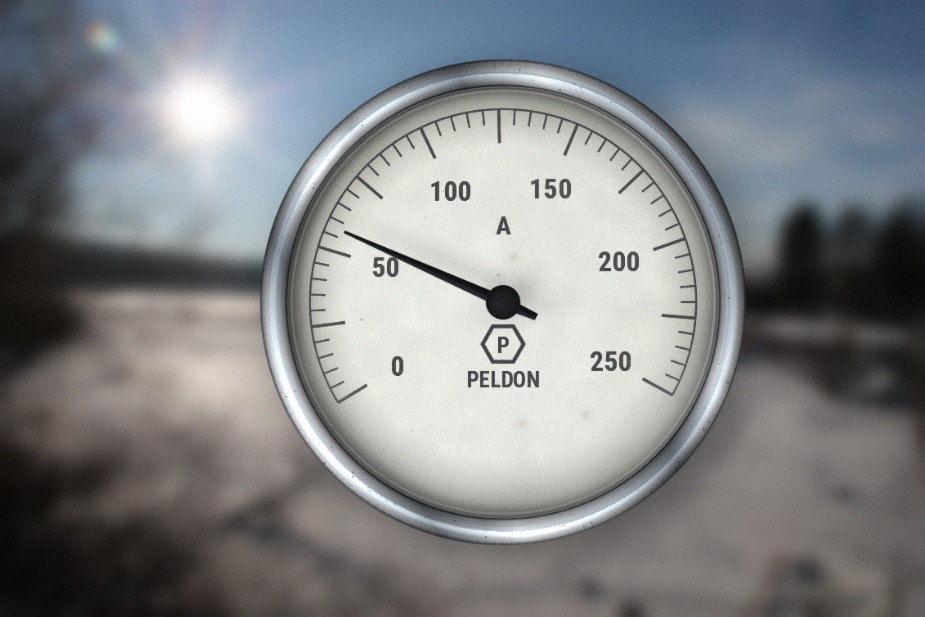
57.5 A
